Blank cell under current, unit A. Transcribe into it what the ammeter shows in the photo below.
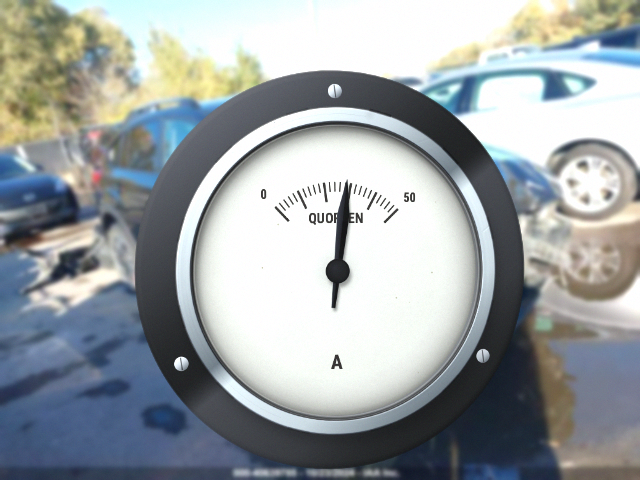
28 A
